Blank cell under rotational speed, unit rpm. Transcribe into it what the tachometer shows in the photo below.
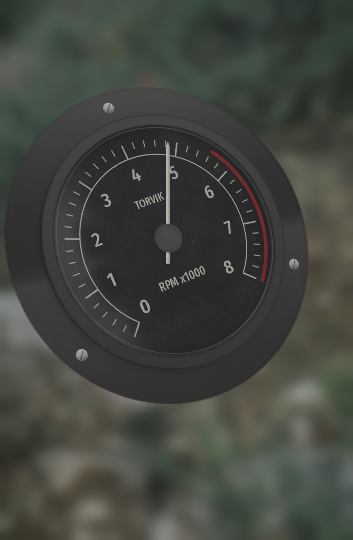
4800 rpm
